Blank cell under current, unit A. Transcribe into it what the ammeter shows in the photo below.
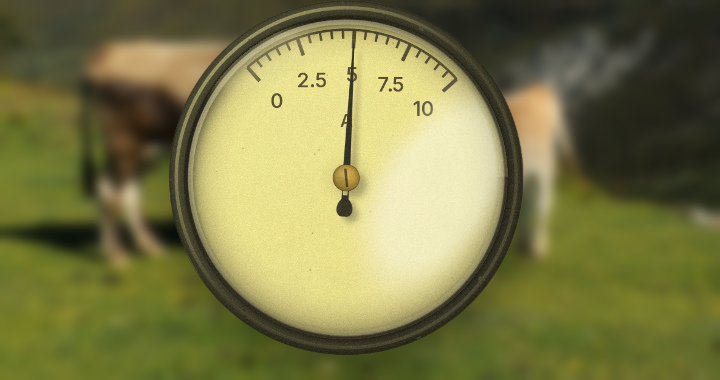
5 A
